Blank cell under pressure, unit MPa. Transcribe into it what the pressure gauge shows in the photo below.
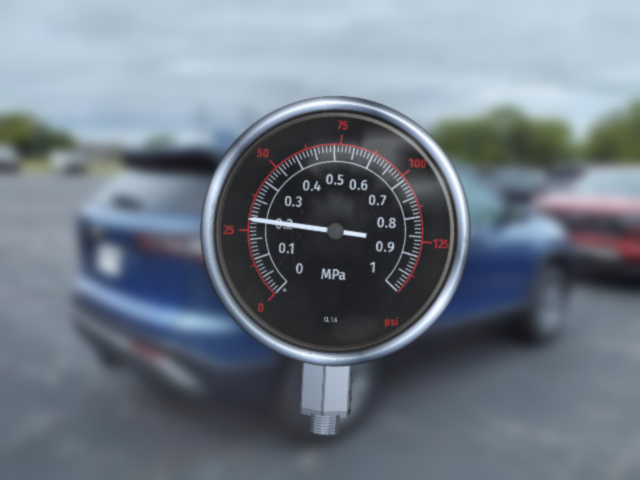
0.2 MPa
